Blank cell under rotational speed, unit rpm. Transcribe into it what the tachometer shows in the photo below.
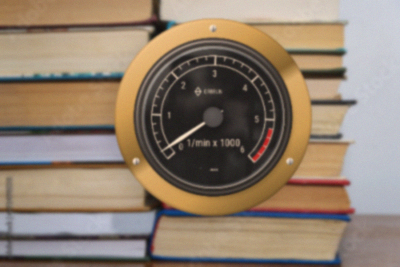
200 rpm
